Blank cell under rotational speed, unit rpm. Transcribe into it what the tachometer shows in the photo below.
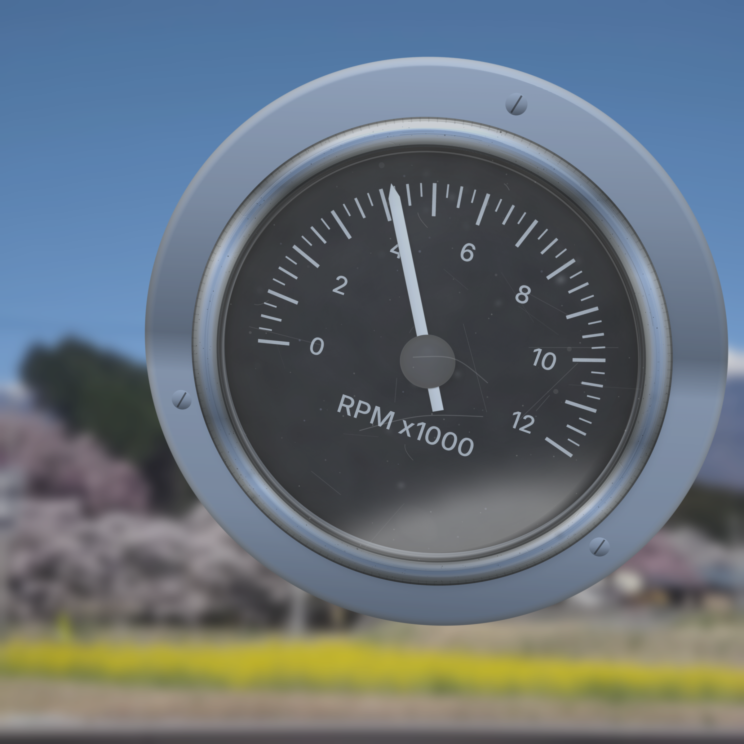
4250 rpm
